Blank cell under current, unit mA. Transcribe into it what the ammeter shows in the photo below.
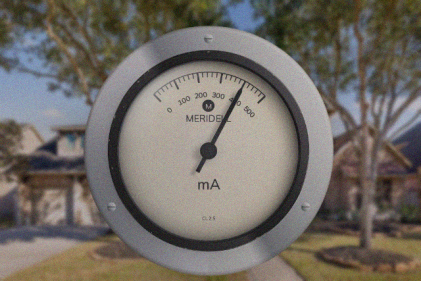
400 mA
